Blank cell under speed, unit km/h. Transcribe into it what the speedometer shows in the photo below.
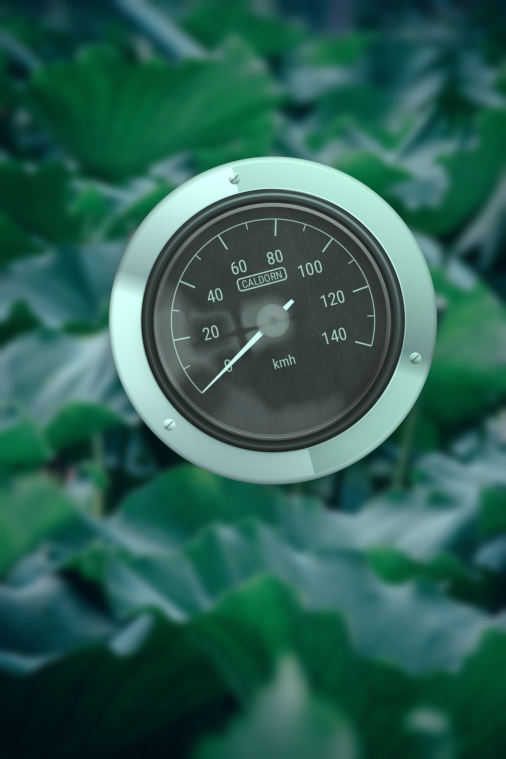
0 km/h
